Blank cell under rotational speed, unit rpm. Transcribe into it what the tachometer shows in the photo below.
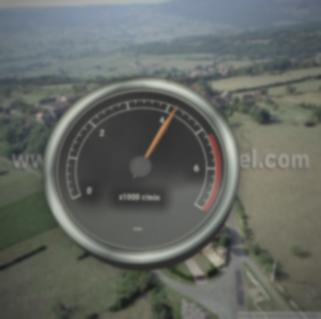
4200 rpm
